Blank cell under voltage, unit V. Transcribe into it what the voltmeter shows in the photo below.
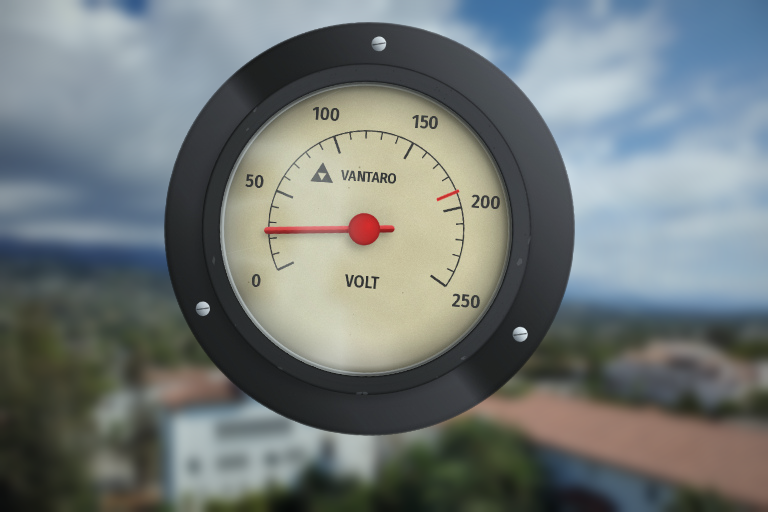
25 V
